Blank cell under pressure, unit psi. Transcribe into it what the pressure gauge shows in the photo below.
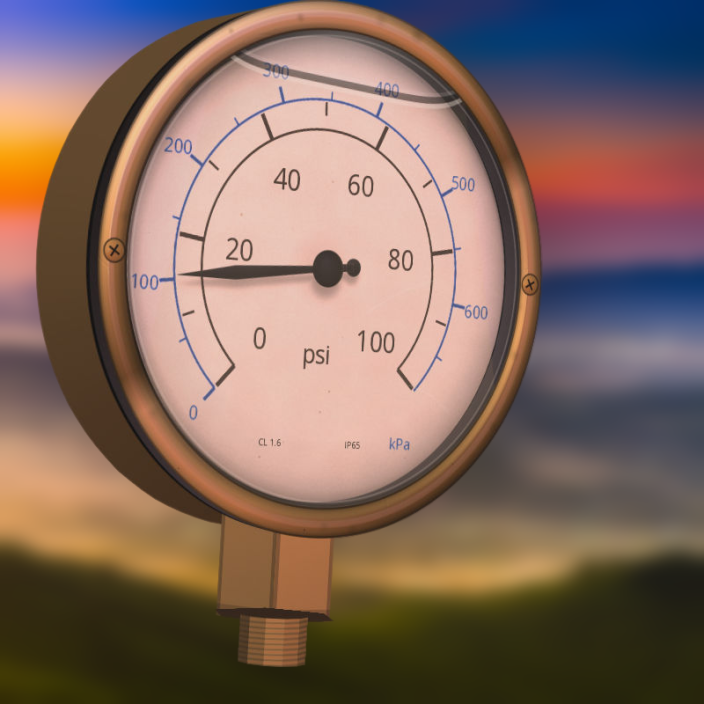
15 psi
